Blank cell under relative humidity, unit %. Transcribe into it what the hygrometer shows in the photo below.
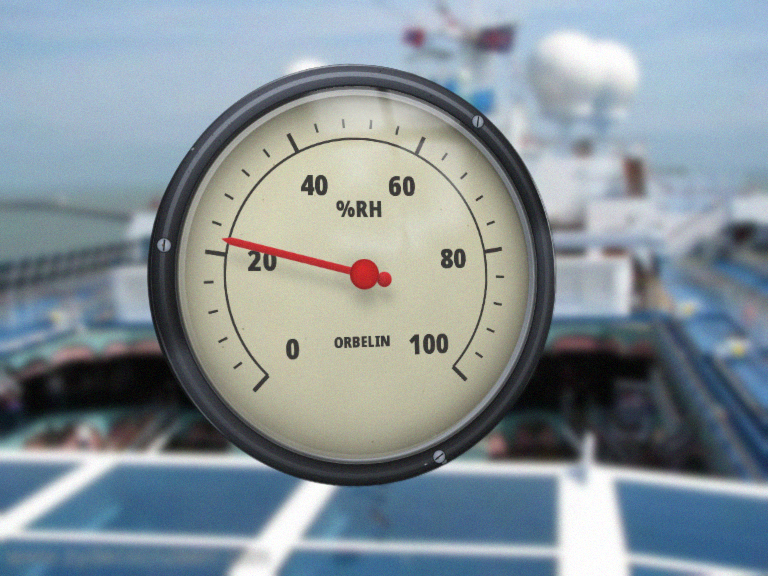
22 %
